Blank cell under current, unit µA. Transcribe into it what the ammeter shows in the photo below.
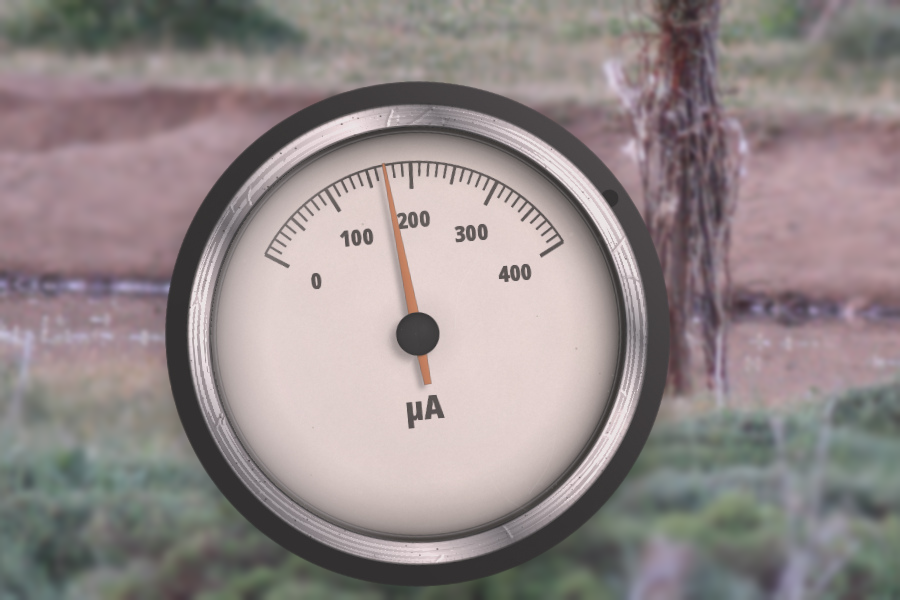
170 µA
